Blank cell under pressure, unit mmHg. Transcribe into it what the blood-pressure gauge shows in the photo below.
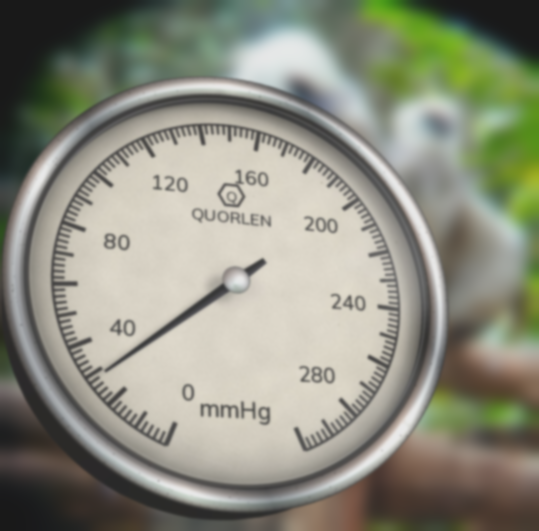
28 mmHg
